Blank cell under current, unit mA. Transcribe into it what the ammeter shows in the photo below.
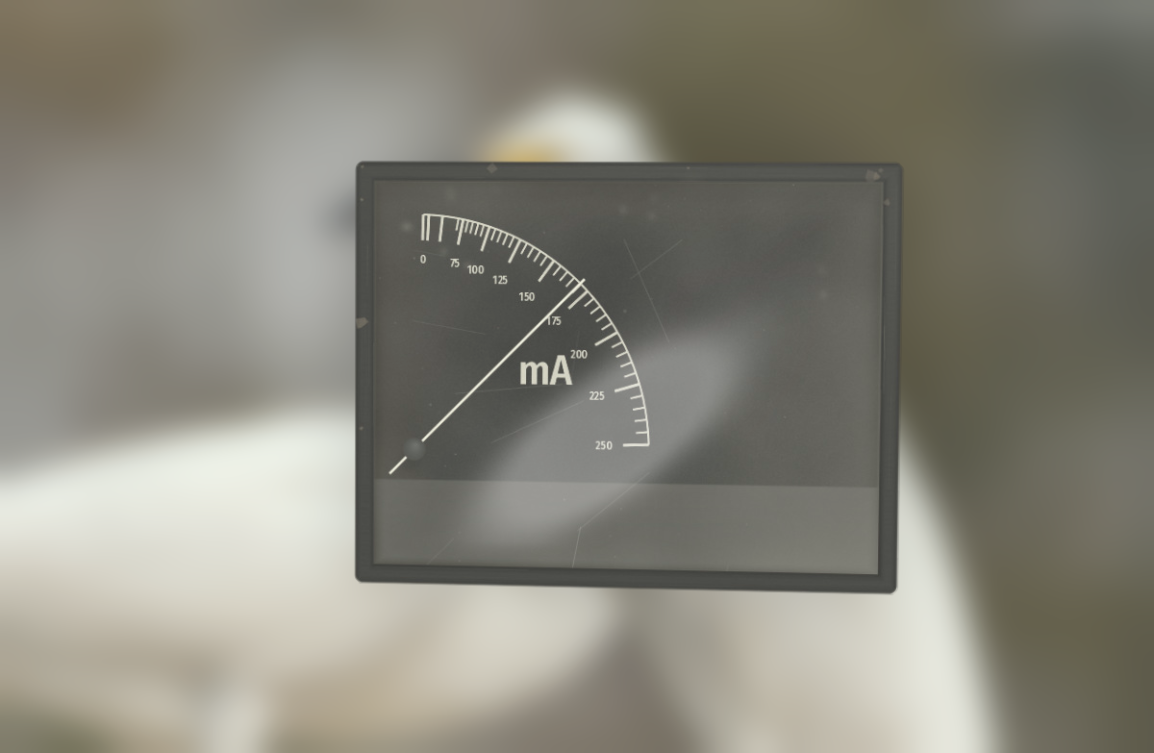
170 mA
